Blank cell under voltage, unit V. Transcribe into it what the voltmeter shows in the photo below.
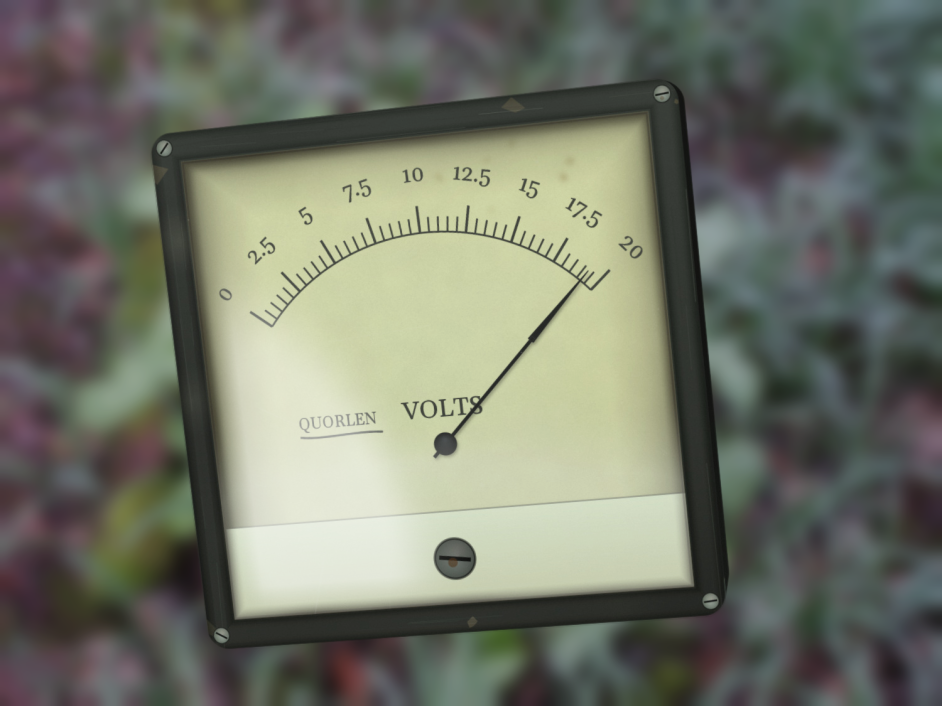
19.25 V
